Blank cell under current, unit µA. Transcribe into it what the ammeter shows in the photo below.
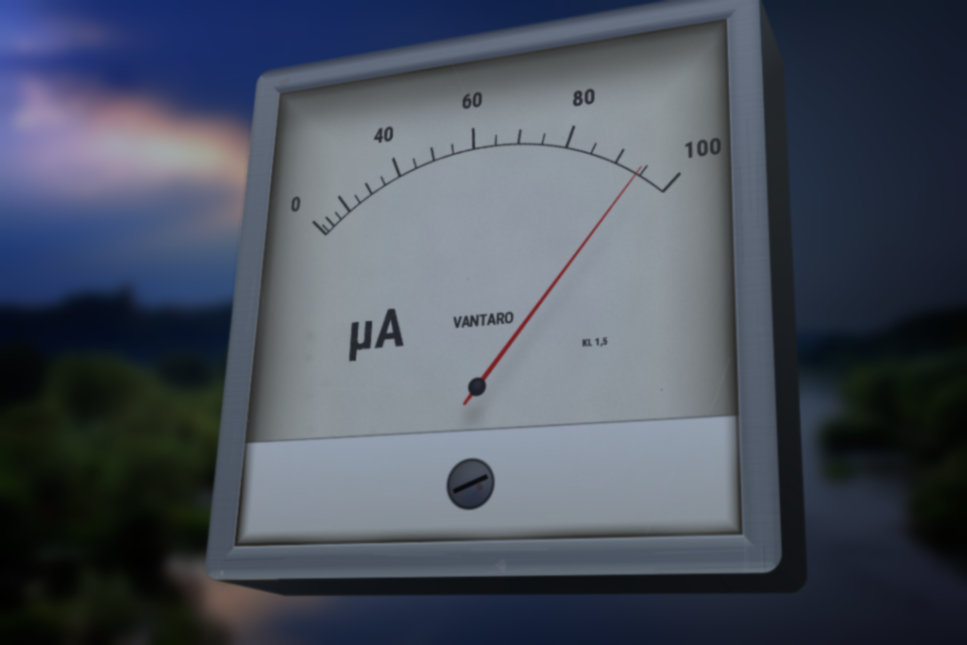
95 µA
